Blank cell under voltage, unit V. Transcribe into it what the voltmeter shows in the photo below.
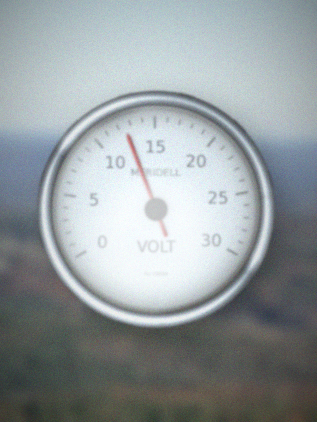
12.5 V
